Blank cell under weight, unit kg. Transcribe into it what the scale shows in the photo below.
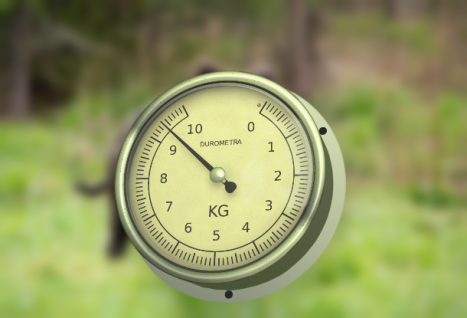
9.4 kg
